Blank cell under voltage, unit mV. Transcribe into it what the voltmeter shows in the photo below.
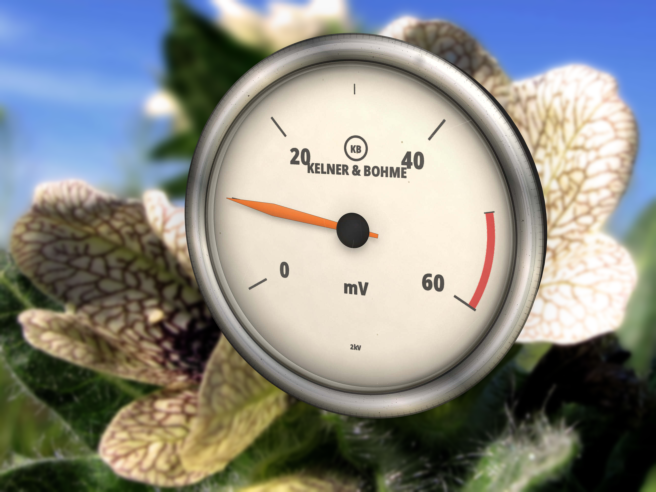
10 mV
